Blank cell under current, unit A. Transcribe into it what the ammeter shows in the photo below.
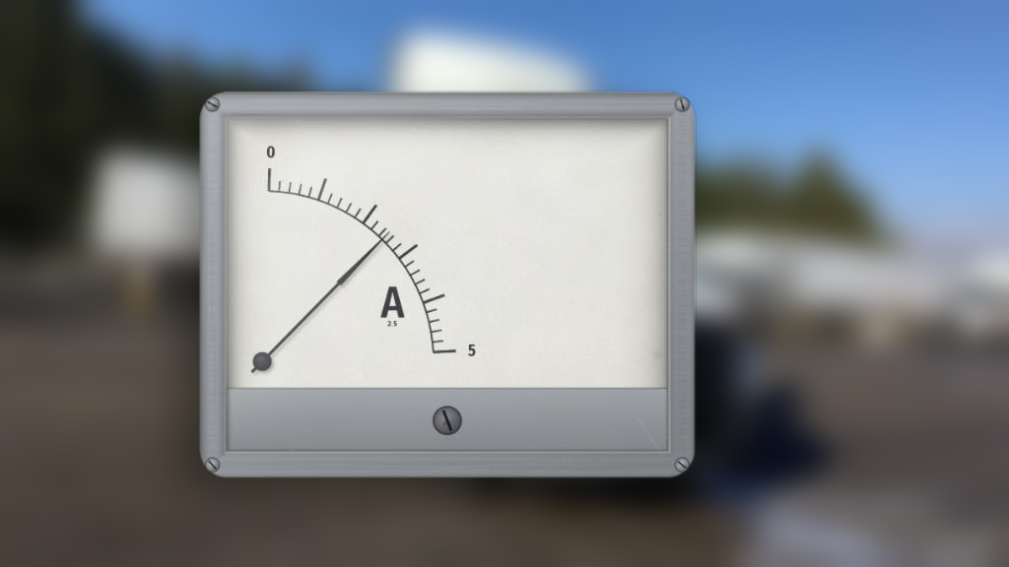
2.5 A
